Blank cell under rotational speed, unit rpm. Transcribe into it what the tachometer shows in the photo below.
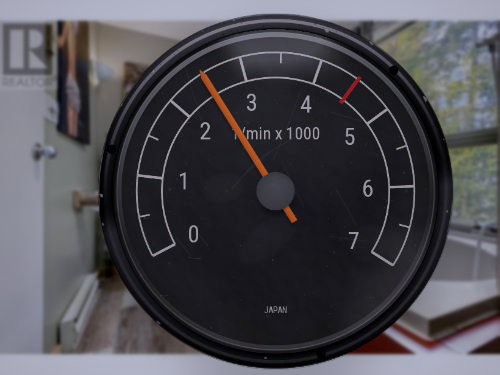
2500 rpm
